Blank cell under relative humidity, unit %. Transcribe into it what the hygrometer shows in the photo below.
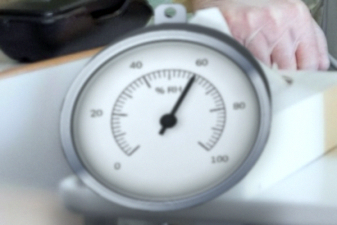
60 %
